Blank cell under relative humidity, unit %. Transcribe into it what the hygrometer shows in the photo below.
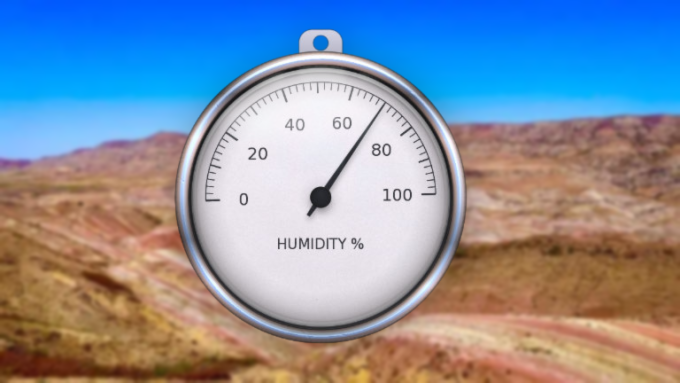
70 %
